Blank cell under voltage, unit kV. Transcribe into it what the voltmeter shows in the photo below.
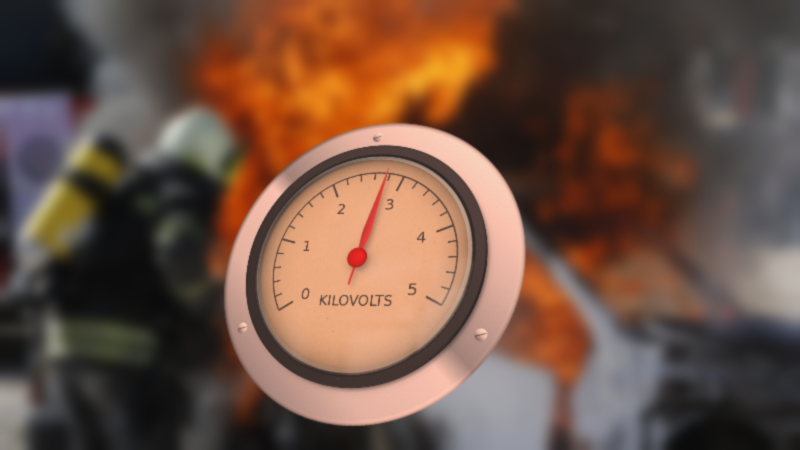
2.8 kV
